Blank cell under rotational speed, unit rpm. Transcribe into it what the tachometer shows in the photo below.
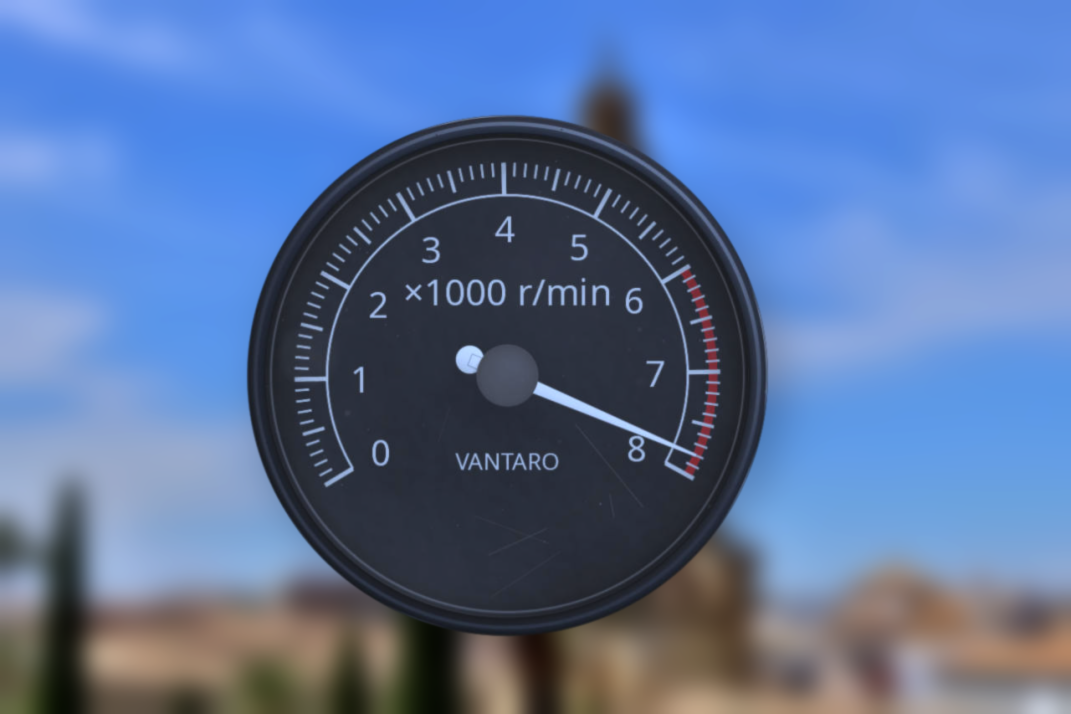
7800 rpm
